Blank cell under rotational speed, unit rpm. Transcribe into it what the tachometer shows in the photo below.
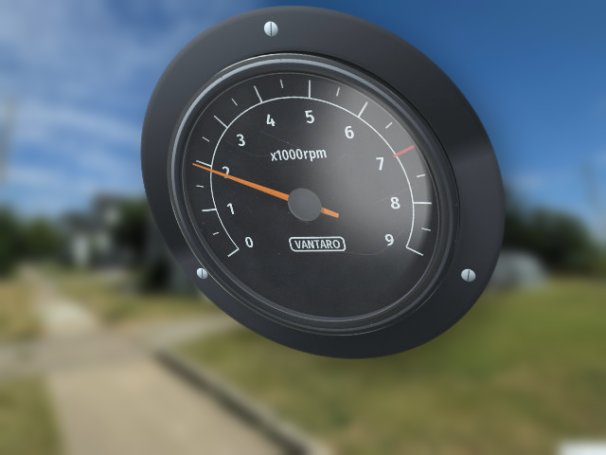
2000 rpm
